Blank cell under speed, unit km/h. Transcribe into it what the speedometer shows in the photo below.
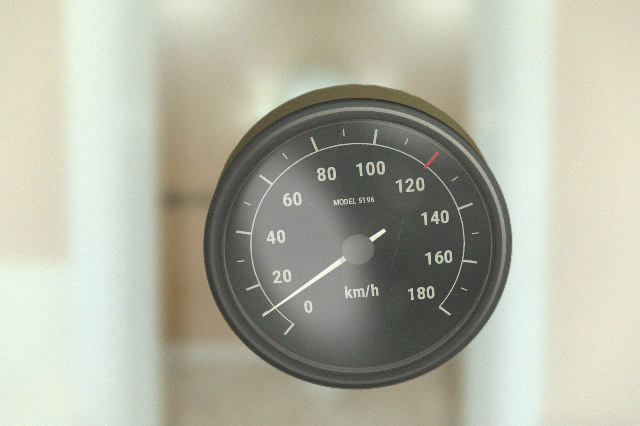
10 km/h
